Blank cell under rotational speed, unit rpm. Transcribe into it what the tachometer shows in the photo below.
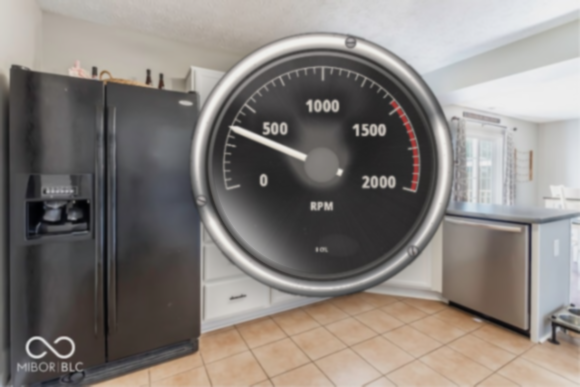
350 rpm
